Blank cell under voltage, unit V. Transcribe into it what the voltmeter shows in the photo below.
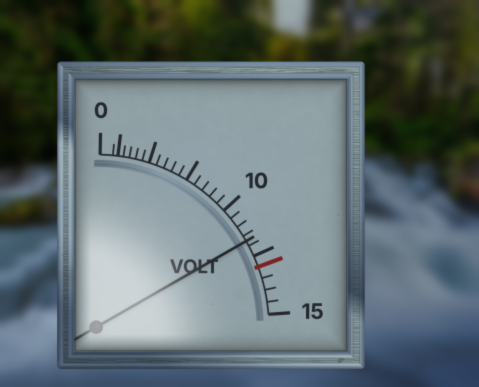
11.75 V
